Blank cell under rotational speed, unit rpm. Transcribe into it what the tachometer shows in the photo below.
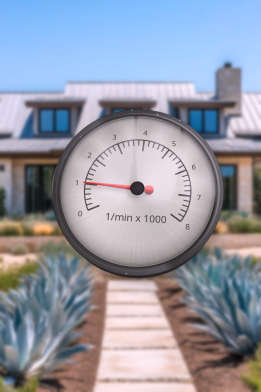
1000 rpm
